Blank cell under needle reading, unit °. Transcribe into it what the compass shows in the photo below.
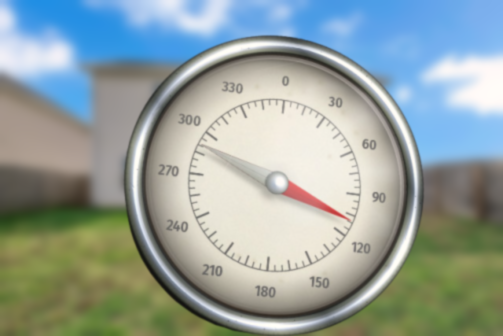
110 °
